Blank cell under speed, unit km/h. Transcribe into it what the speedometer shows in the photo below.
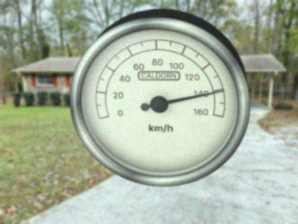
140 km/h
